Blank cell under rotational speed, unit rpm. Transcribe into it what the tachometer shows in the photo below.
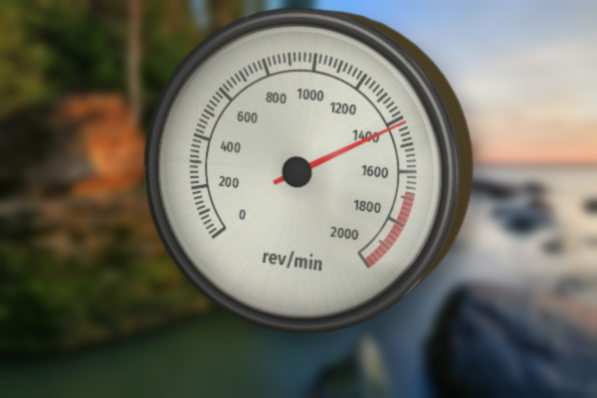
1420 rpm
